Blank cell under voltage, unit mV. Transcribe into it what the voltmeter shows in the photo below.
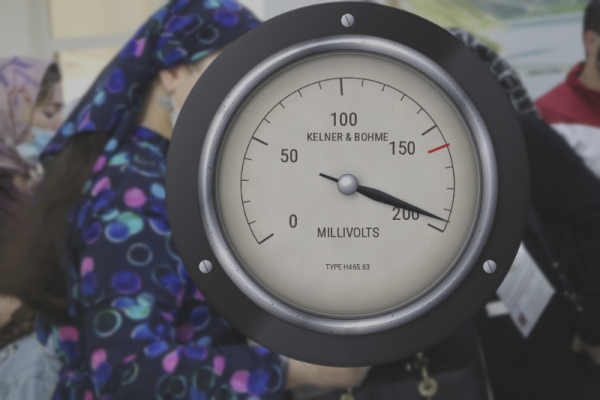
195 mV
